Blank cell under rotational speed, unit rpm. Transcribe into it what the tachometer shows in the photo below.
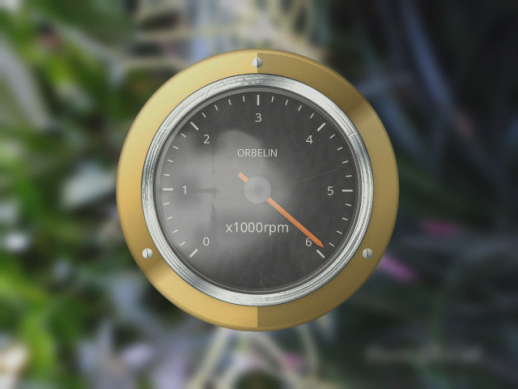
5900 rpm
